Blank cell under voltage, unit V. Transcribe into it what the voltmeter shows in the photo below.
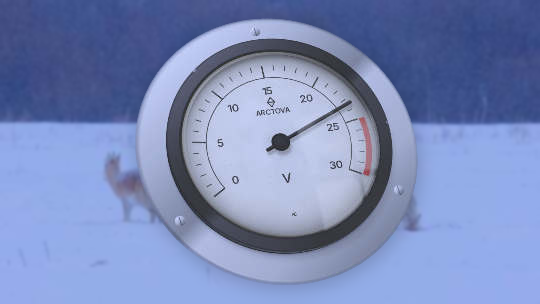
23.5 V
